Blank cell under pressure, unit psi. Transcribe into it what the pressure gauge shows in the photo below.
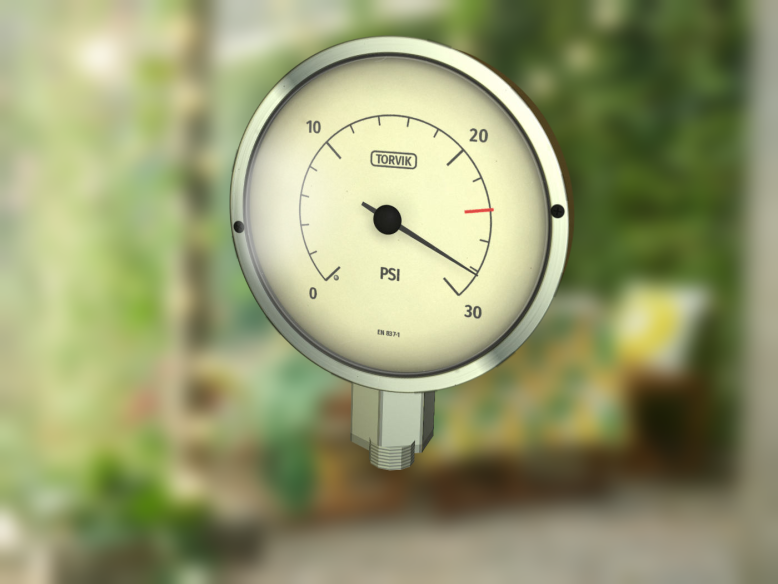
28 psi
